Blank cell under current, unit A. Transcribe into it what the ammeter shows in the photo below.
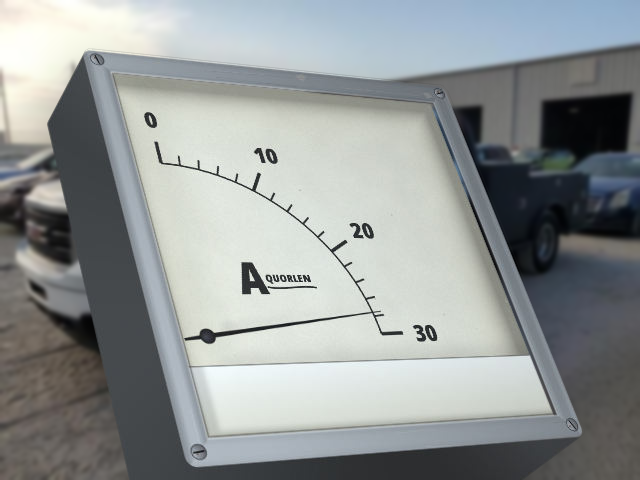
28 A
